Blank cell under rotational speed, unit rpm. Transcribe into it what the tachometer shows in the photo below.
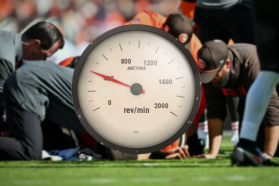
400 rpm
